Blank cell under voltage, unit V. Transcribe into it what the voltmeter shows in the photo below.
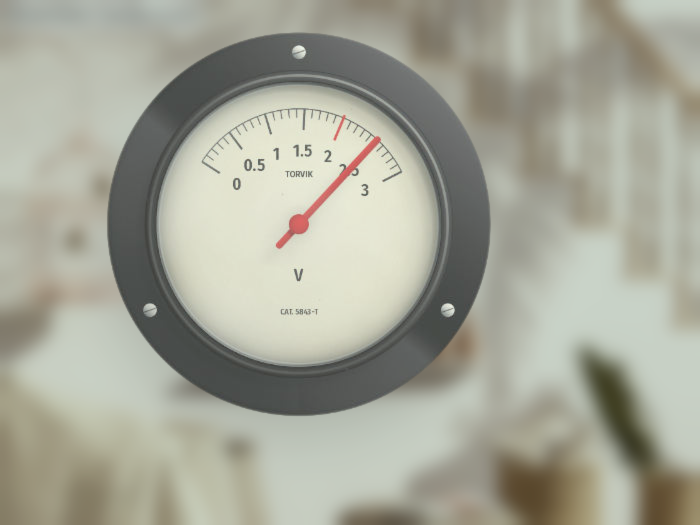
2.5 V
